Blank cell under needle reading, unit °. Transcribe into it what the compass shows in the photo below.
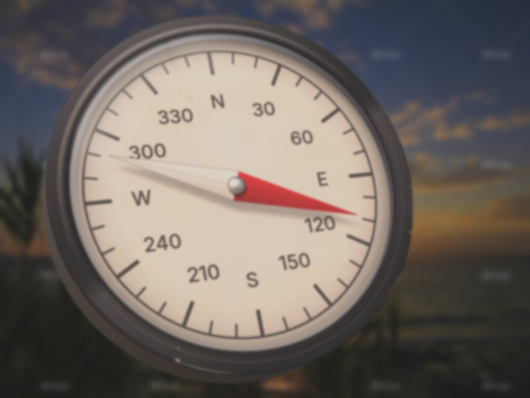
110 °
